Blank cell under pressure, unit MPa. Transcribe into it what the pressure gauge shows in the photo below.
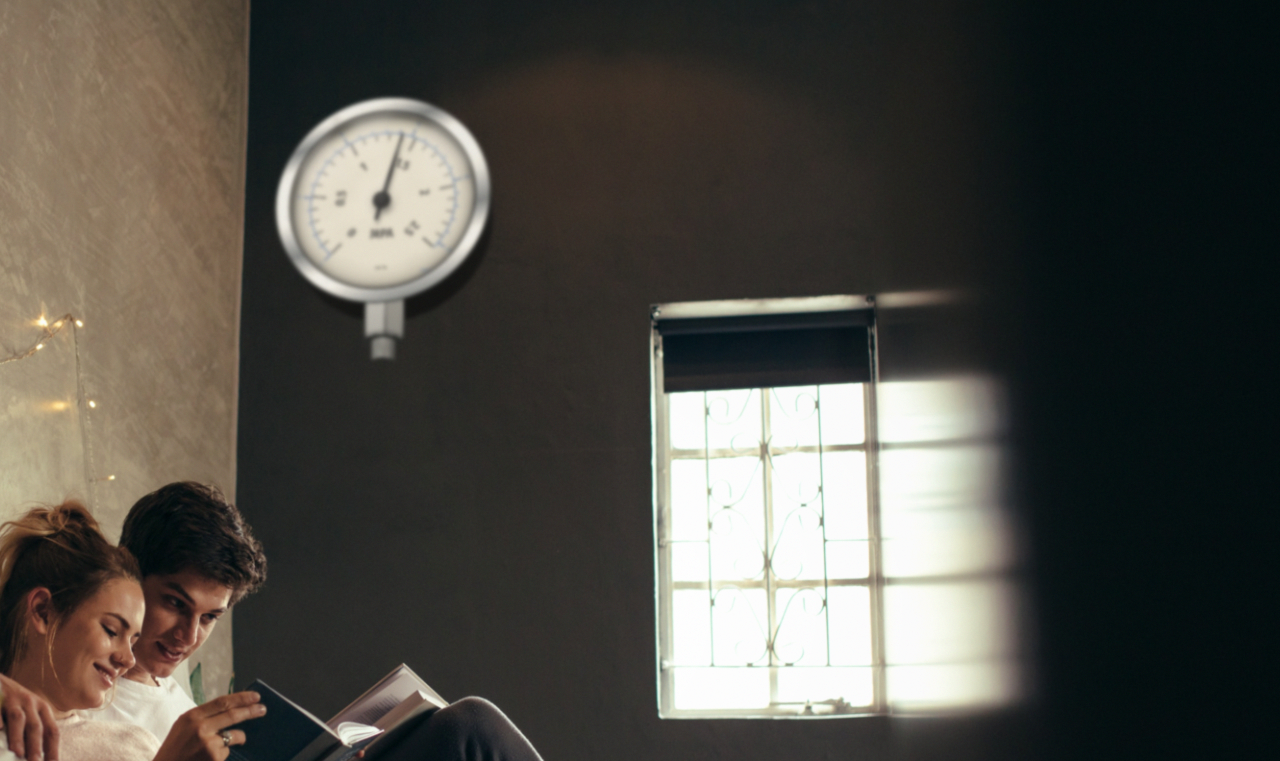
1.4 MPa
